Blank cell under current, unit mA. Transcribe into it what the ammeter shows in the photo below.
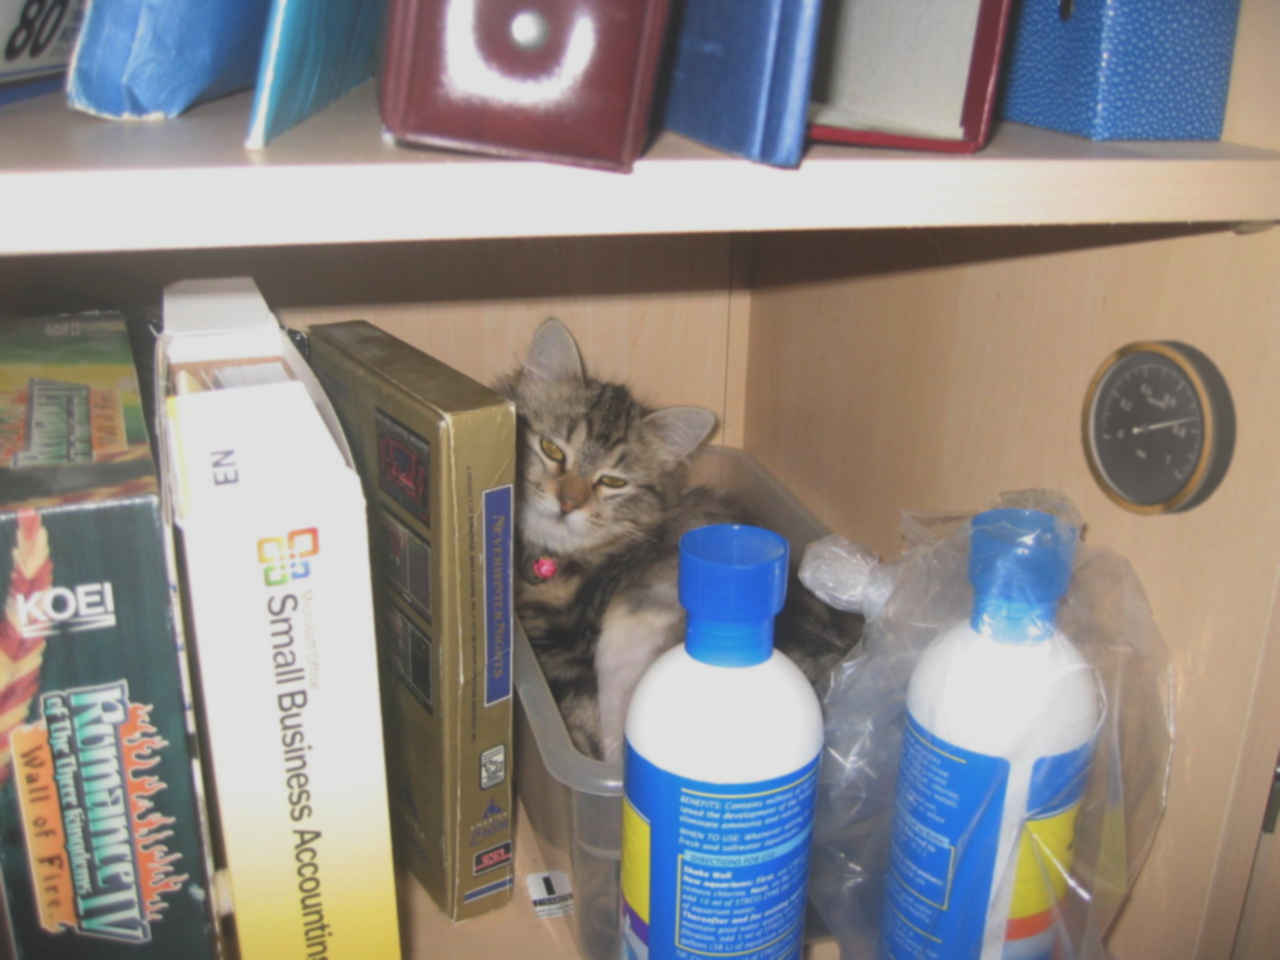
0.75 mA
